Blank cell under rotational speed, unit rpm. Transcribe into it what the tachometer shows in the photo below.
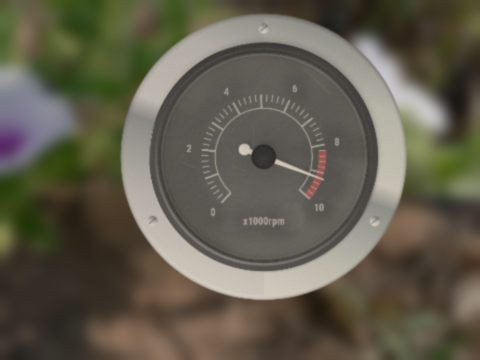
9200 rpm
